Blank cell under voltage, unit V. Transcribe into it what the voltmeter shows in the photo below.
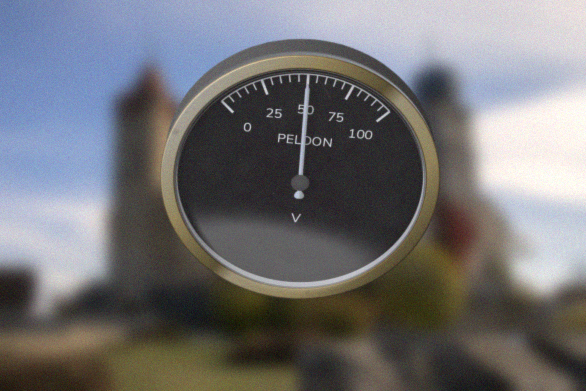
50 V
